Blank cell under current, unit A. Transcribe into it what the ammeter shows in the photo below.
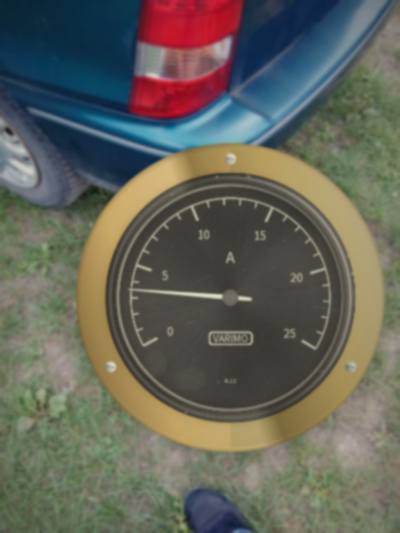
3.5 A
